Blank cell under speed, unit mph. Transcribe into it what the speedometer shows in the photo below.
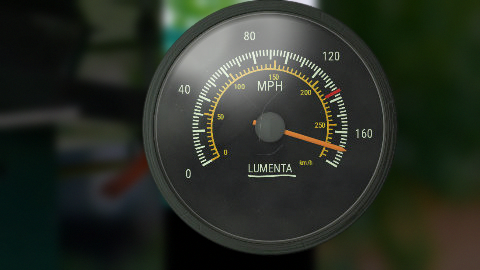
170 mph
